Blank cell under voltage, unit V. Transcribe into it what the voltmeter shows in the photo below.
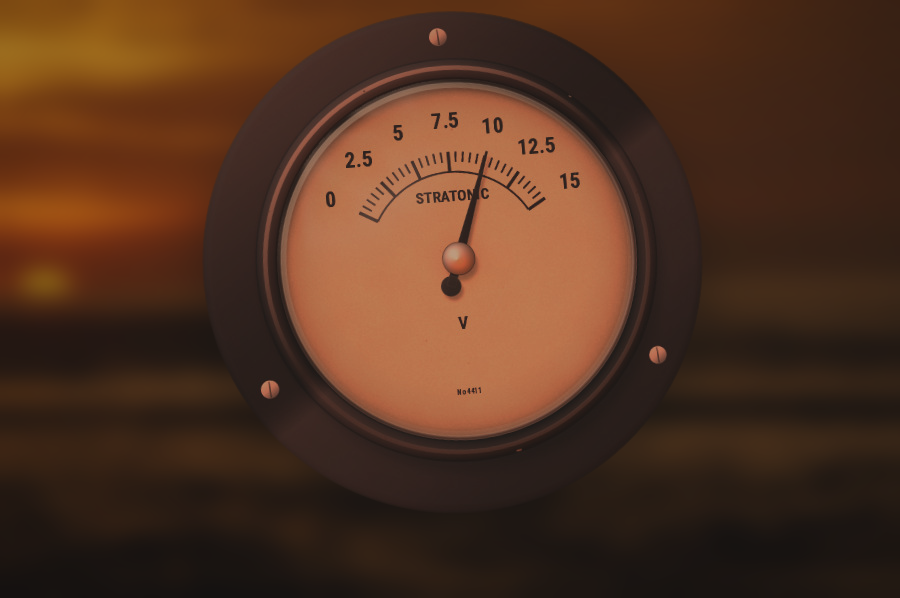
10 V
